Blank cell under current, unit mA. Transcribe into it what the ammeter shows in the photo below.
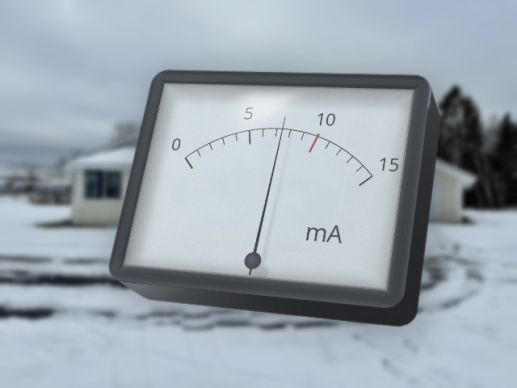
7.5 mA
